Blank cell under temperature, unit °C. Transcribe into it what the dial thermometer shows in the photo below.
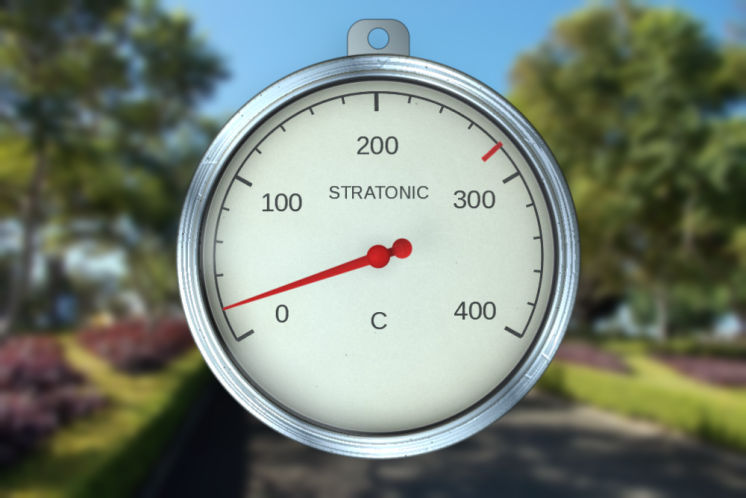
20 °C
